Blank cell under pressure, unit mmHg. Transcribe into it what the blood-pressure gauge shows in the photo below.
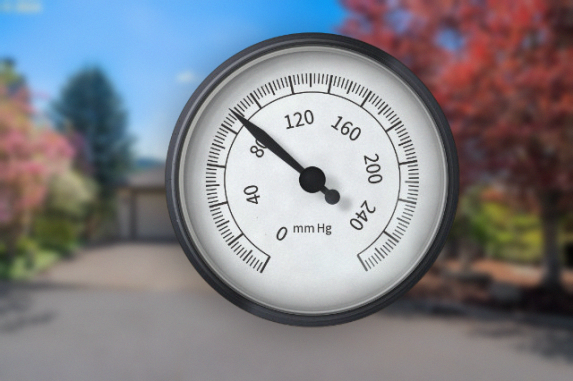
88 mmHg
